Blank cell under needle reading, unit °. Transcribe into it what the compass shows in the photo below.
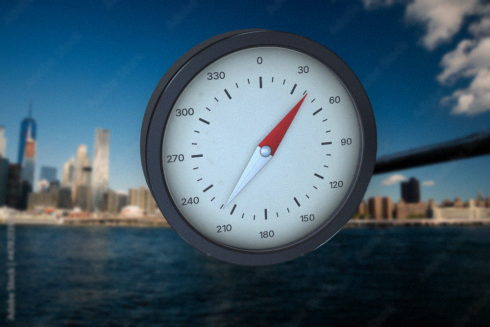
40 °
